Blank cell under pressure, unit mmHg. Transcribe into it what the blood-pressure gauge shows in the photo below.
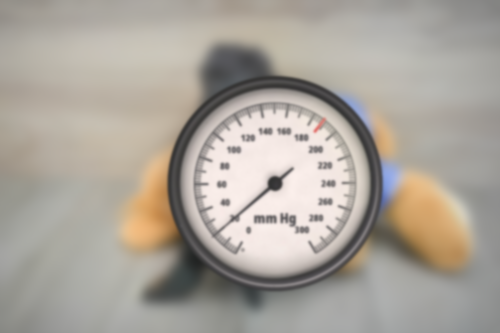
20 mmHg
